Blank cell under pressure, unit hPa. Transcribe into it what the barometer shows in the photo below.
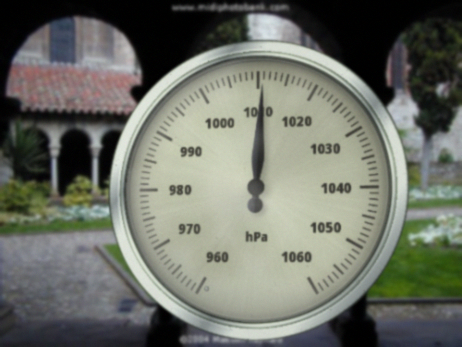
1011 hPa
